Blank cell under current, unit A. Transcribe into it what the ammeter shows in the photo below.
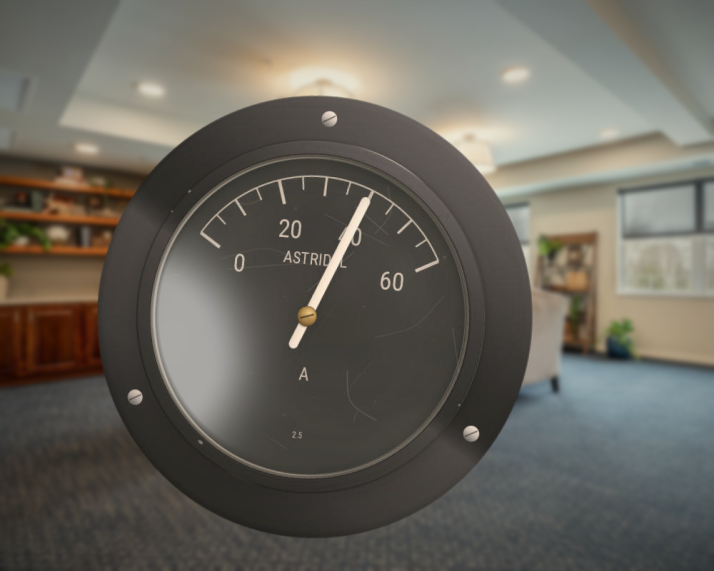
40 A
